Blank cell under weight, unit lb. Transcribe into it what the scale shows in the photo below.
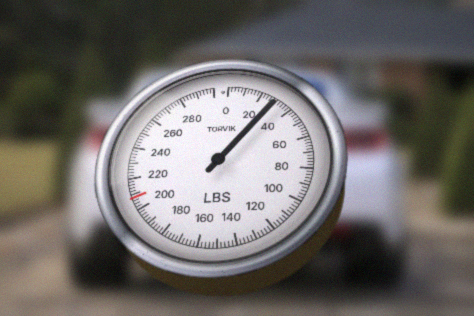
30 lb
